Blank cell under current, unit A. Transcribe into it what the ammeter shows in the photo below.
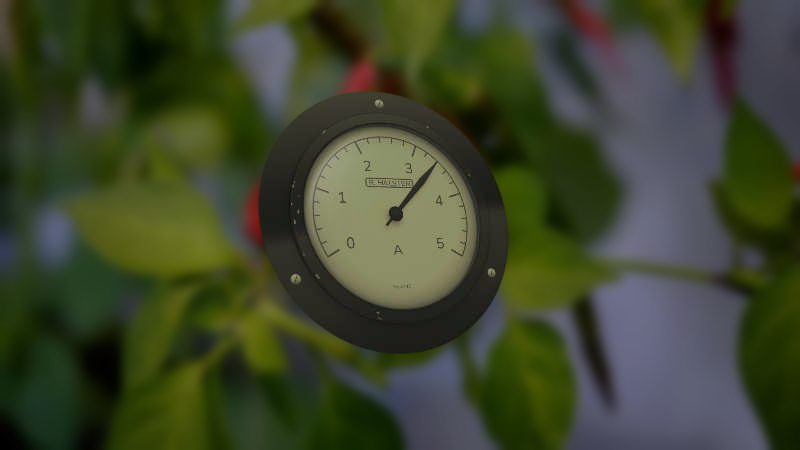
3.4 A
